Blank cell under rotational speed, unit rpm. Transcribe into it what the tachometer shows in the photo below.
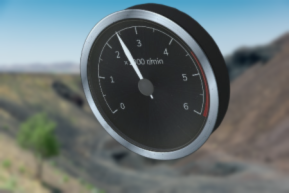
2500 rpm
